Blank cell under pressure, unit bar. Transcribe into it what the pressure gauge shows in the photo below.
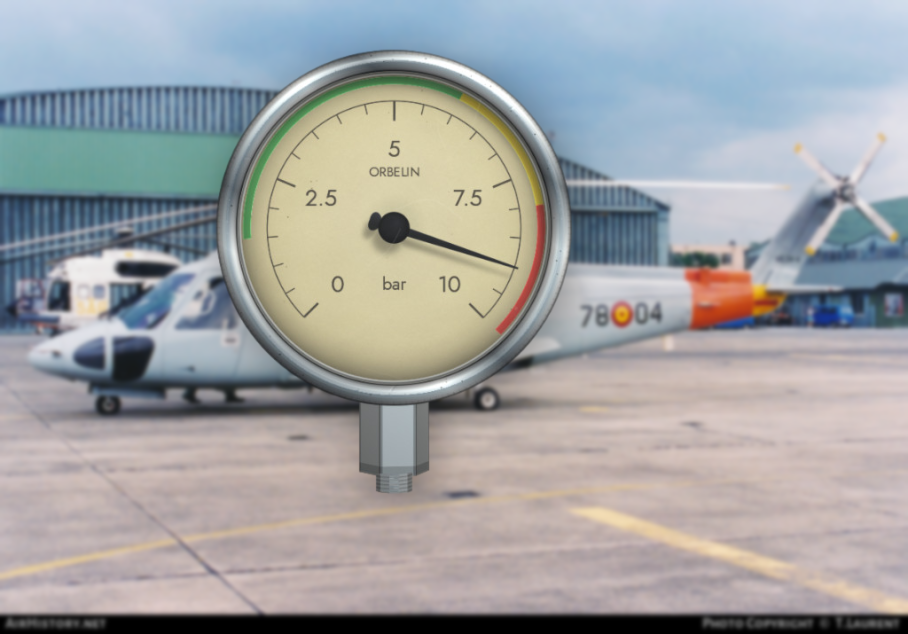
9 bar
